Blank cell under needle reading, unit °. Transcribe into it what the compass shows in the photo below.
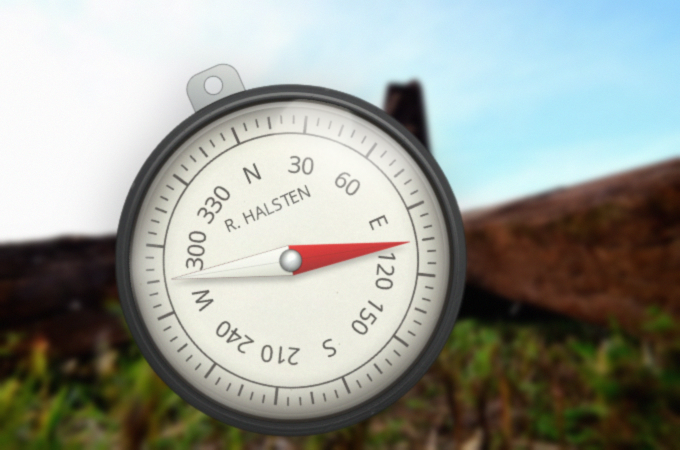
105 °
